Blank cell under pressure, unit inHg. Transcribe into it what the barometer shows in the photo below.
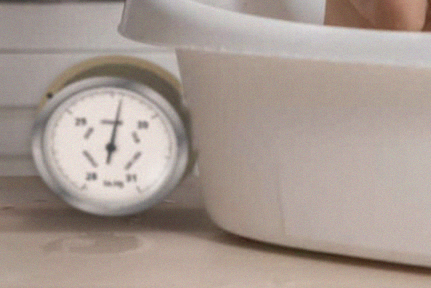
29.6 inHg
